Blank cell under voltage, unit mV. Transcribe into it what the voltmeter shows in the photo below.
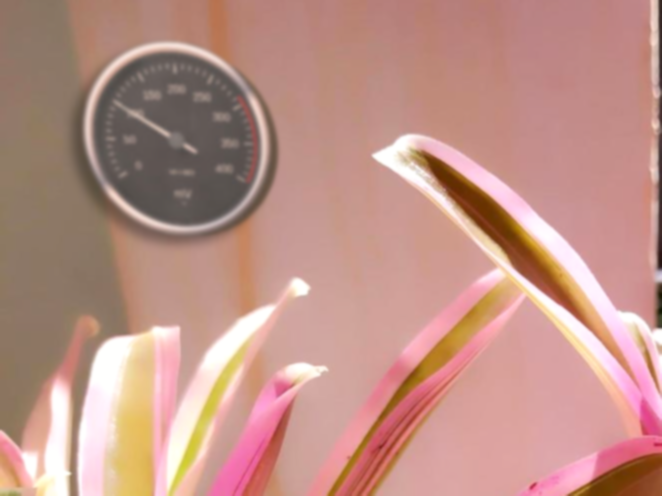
100 mV
